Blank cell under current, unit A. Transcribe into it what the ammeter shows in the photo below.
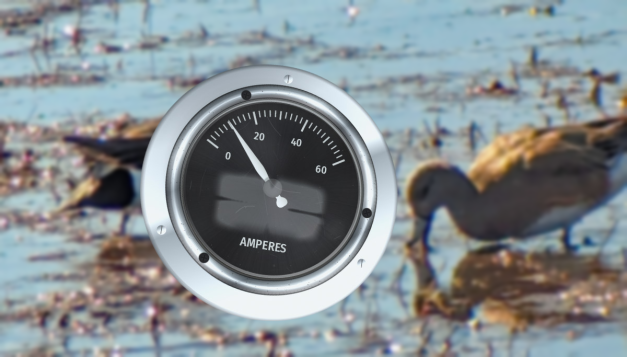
10 A
